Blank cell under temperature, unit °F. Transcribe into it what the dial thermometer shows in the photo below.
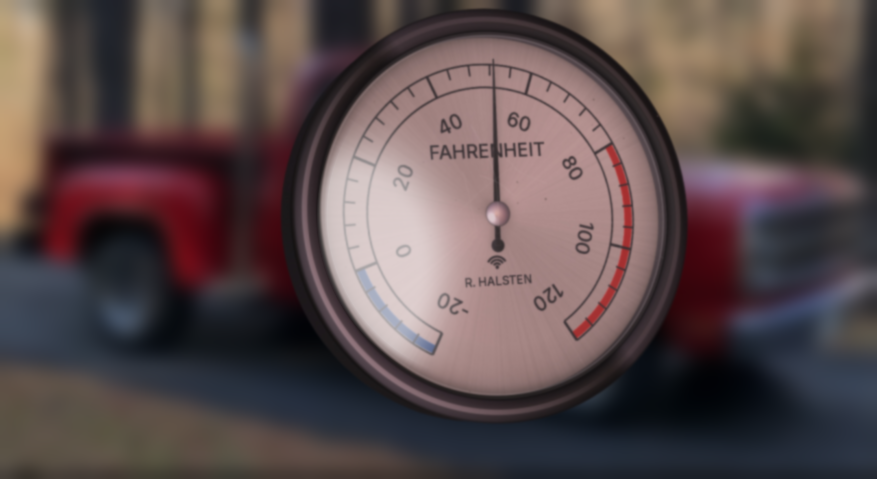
52 °F
